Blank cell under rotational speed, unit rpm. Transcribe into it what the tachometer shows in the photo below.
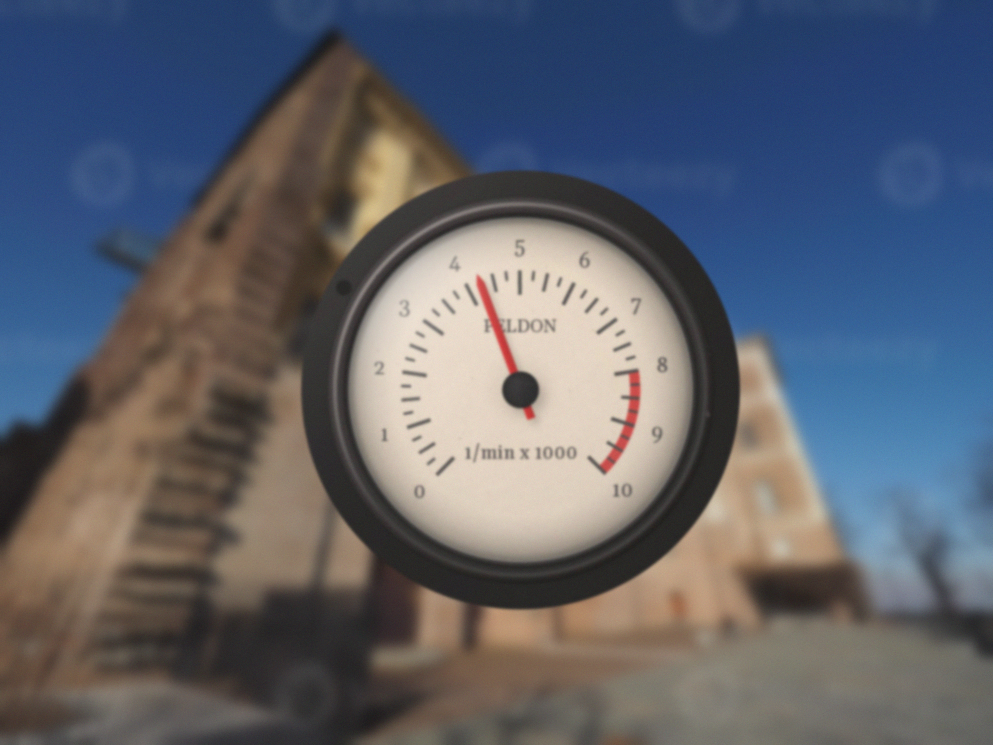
4250 rpm
